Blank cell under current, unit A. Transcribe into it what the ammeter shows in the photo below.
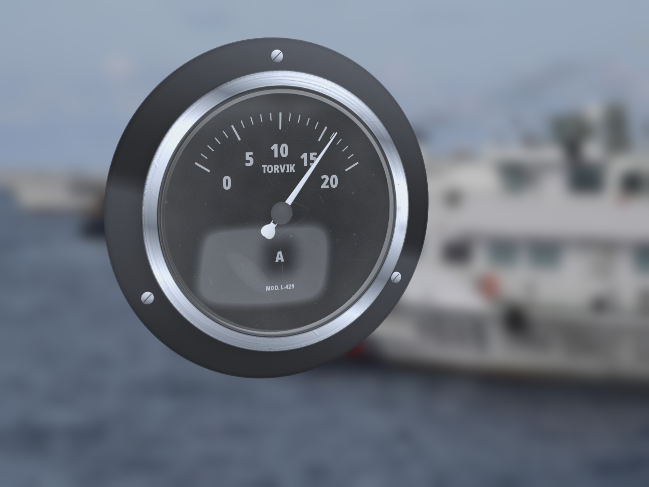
16 A
